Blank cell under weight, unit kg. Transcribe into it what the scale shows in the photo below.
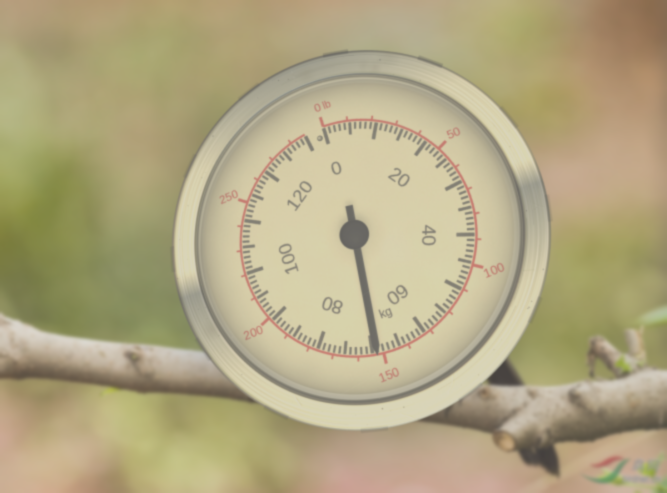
69 kg
